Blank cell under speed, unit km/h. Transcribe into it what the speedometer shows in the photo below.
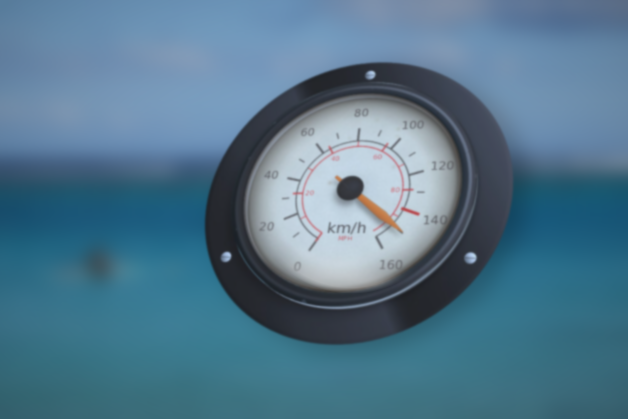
150 km/h
